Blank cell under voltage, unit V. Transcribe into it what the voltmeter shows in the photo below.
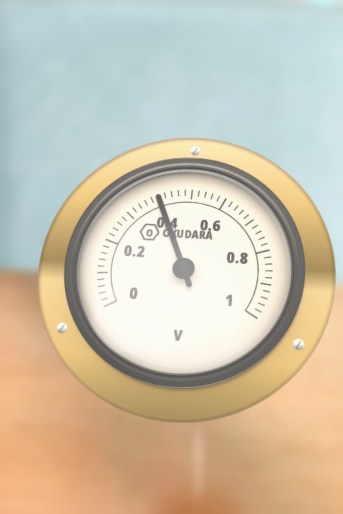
0.4 V
